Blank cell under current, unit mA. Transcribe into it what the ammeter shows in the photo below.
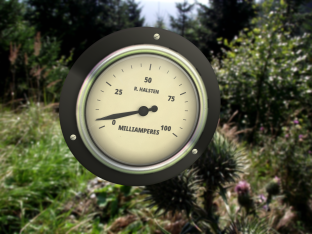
5 mA
